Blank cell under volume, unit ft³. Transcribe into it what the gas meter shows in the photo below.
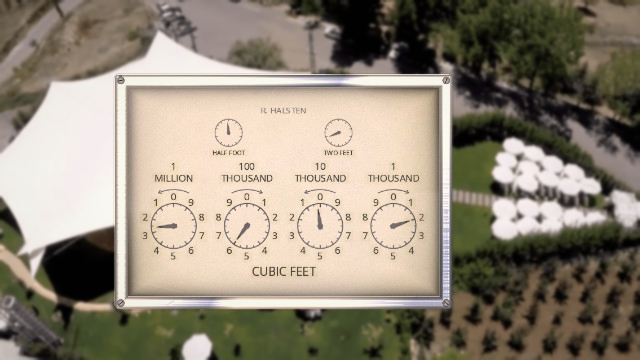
260200 ft³
